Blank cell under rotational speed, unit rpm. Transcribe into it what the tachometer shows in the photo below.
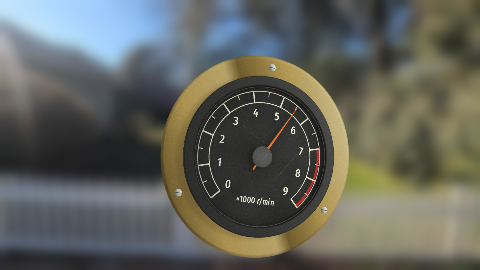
5500 rpm
